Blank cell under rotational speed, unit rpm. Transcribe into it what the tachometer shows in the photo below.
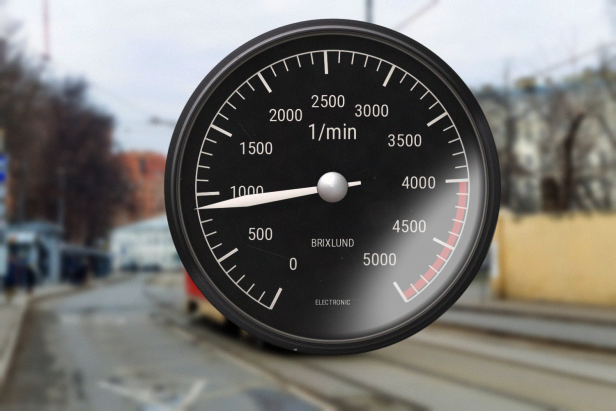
900 rpm
